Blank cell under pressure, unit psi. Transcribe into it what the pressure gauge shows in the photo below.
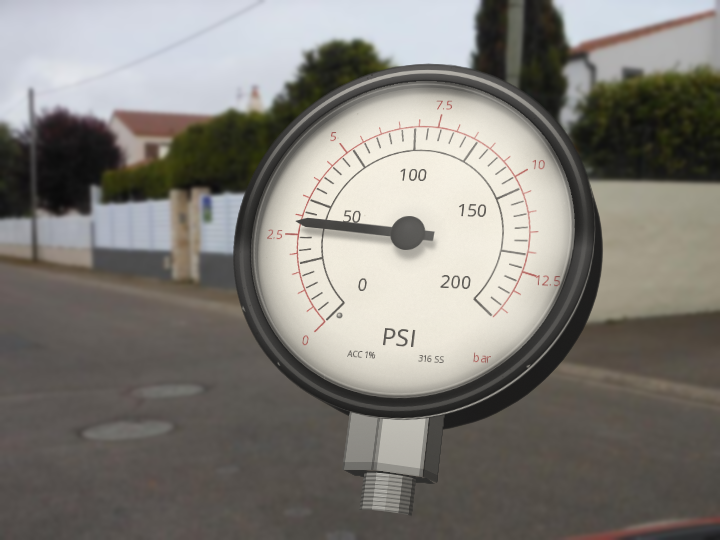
40 psi
